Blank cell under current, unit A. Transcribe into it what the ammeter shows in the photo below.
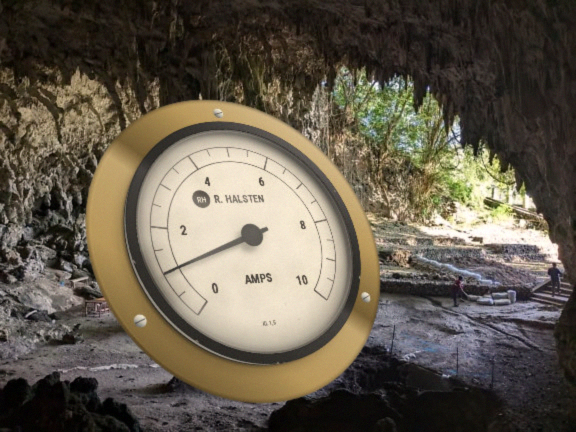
1 A
